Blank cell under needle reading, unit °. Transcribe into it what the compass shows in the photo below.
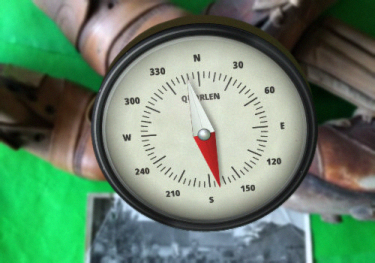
170 °
